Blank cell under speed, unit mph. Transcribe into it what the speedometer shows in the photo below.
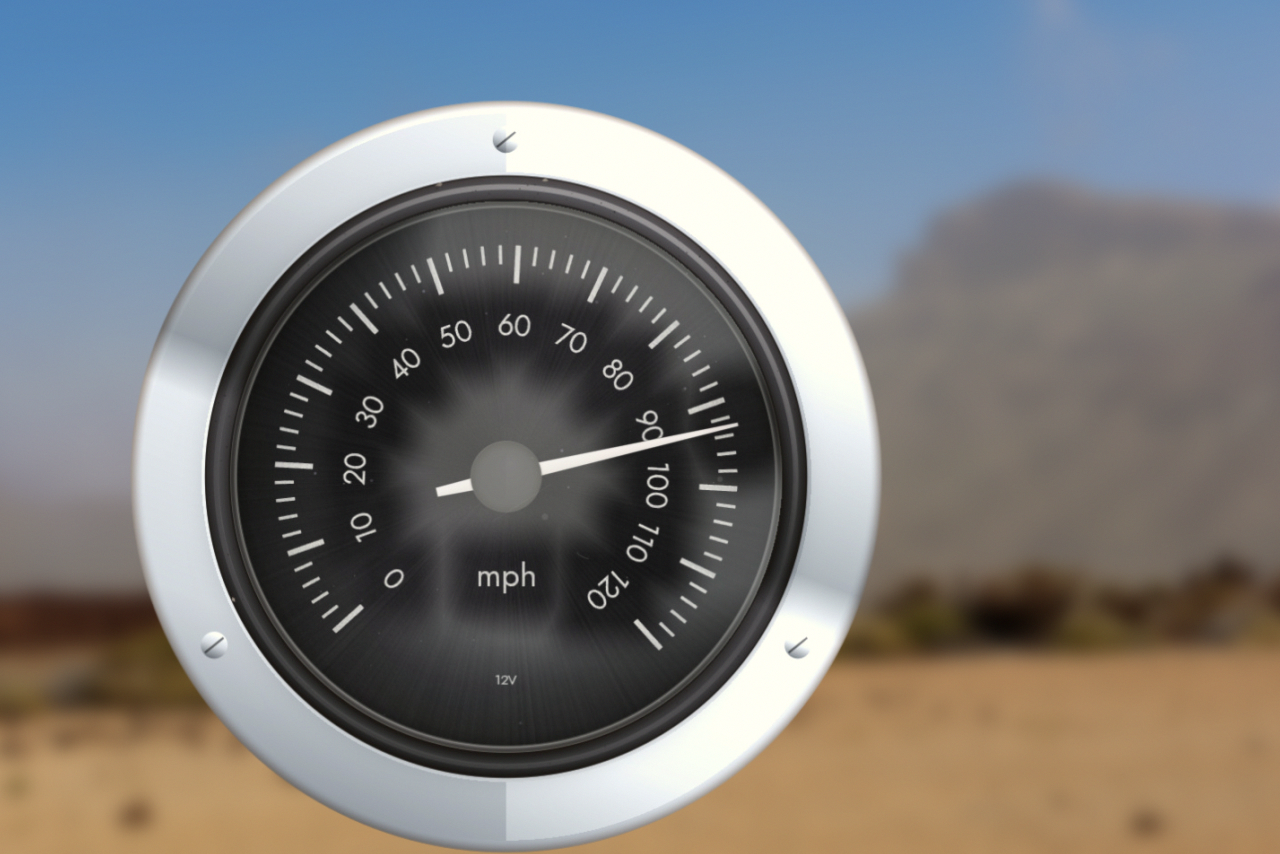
93 mph
